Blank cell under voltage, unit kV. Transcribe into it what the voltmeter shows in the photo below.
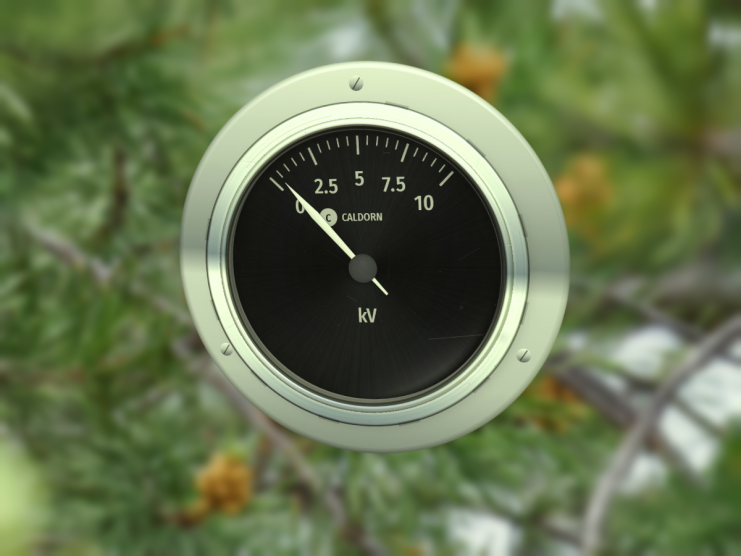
0.5 kV
